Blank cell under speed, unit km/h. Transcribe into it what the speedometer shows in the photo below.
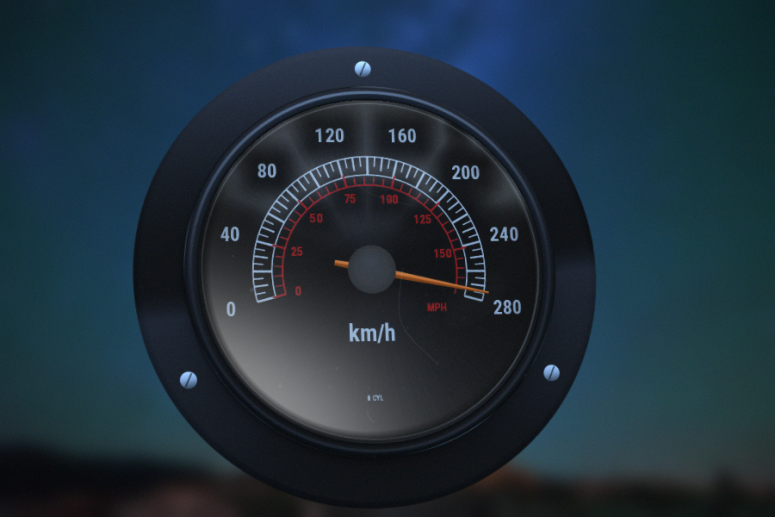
275 km/h
